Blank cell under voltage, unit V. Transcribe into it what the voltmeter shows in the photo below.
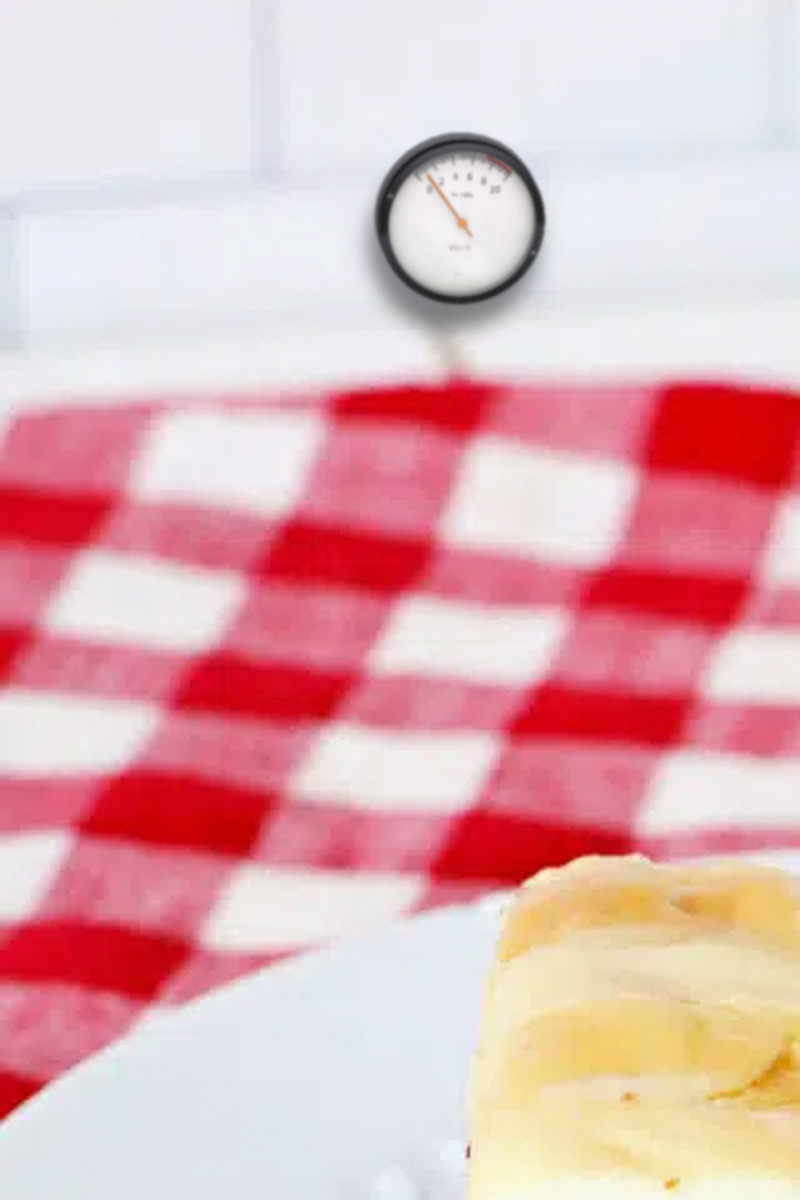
1 V
